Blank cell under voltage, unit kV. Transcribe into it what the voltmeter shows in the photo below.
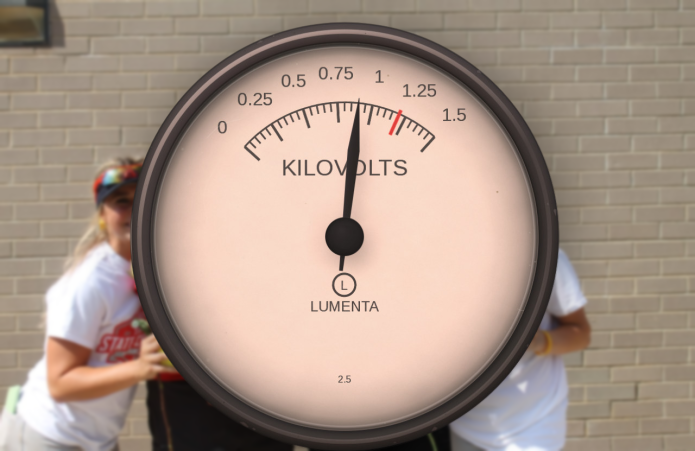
0.9 kV
